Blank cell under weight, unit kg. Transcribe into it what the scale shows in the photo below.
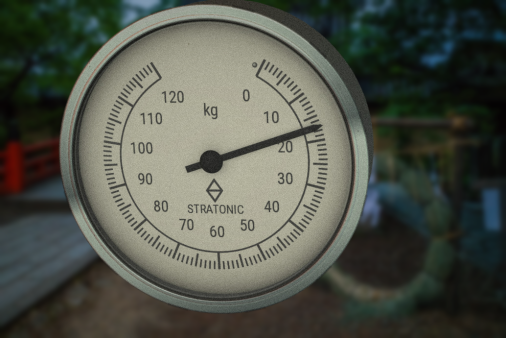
17 kg
